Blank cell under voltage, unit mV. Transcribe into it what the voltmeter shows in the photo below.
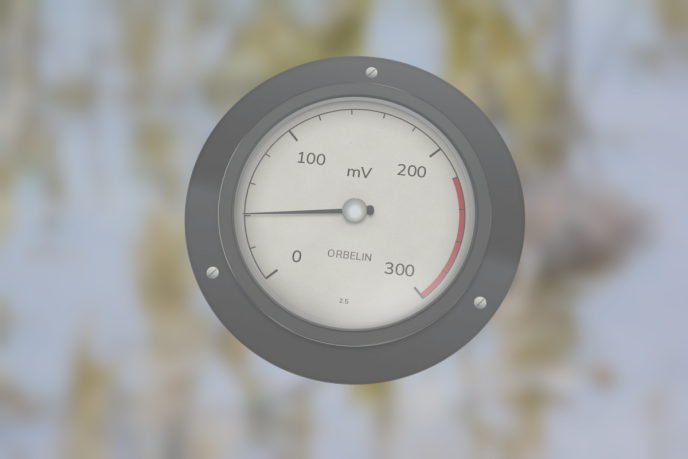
40 mV
